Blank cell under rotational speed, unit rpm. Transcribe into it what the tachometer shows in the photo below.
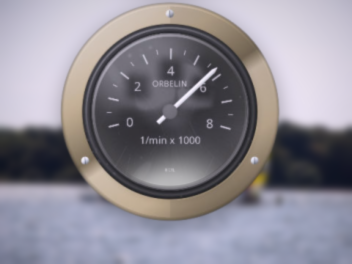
5750 rpm
